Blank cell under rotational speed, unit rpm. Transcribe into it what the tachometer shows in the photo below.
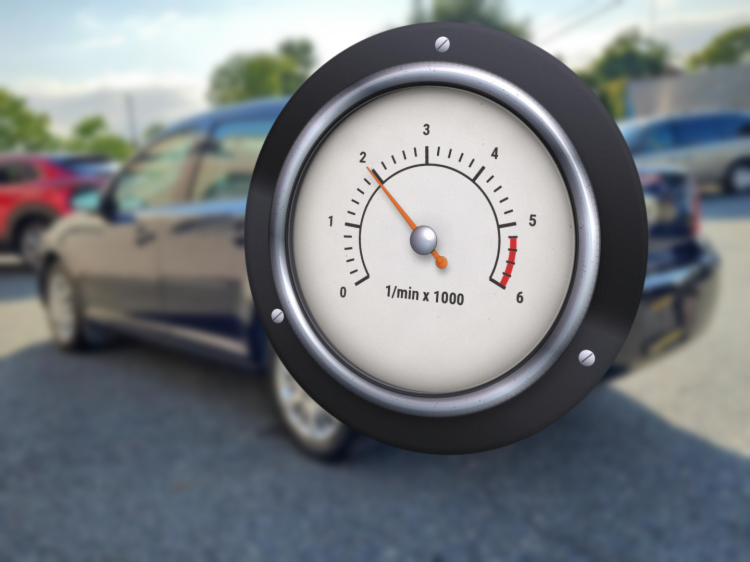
2000 rpm
